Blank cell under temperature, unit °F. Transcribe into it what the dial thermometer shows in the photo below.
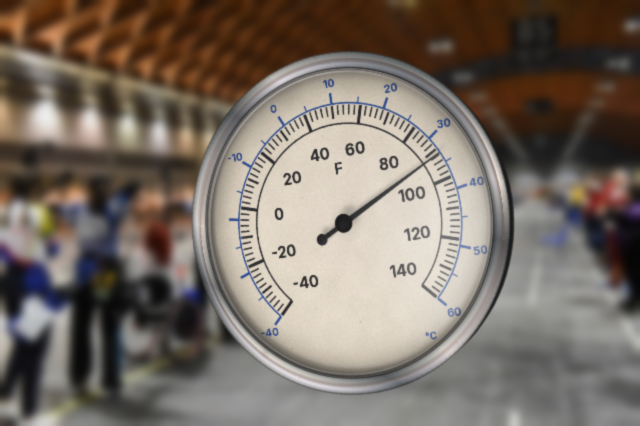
92 °F
